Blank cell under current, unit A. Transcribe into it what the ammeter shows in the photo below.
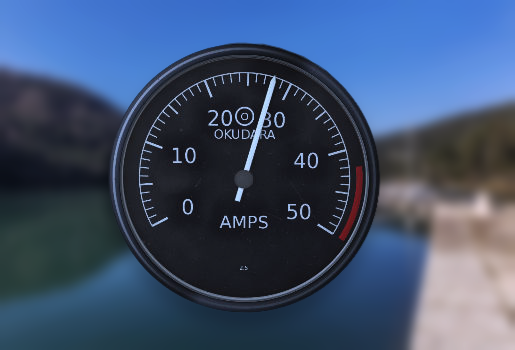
28 A
